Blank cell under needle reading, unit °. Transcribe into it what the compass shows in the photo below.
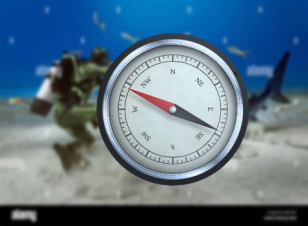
295 °
